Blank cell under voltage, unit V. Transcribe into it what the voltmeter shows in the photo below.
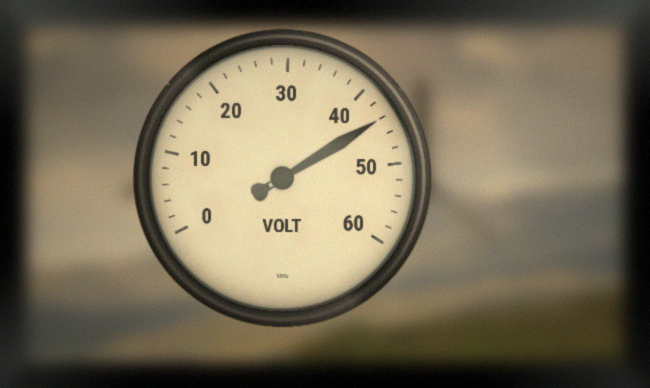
44 V
